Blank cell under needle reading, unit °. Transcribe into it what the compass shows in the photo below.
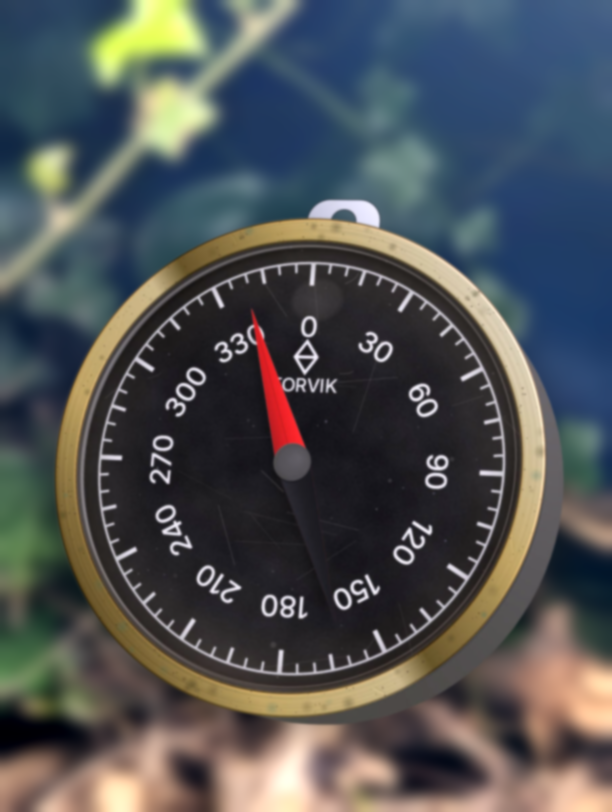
340 °
